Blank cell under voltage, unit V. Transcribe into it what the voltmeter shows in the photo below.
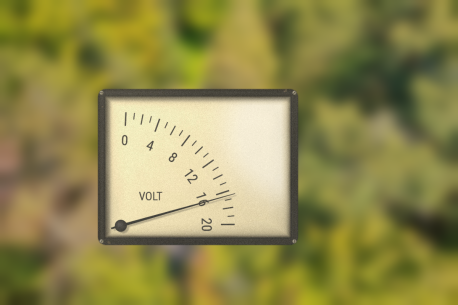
16.5 V
